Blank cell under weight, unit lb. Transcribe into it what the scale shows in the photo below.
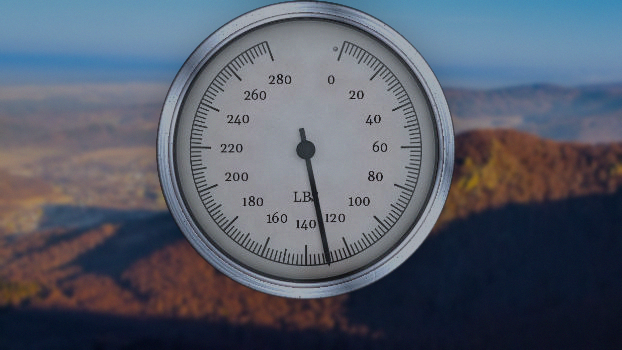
130 lb
